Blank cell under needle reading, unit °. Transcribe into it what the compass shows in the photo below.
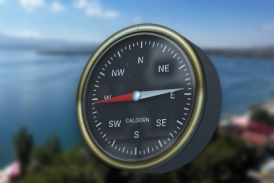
265 °
